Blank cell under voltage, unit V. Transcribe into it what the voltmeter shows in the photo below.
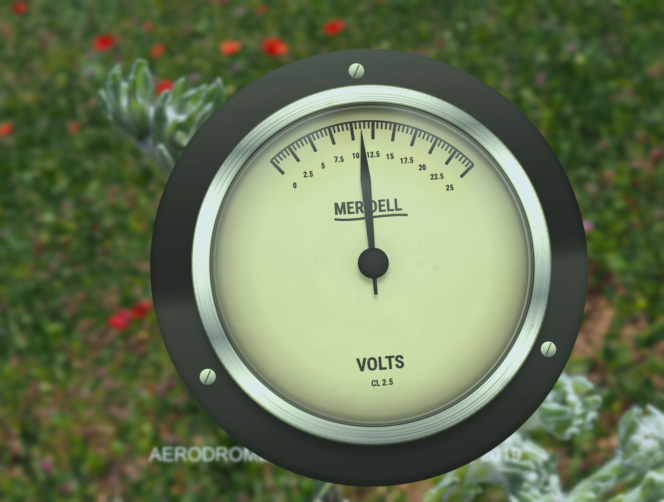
11 V
